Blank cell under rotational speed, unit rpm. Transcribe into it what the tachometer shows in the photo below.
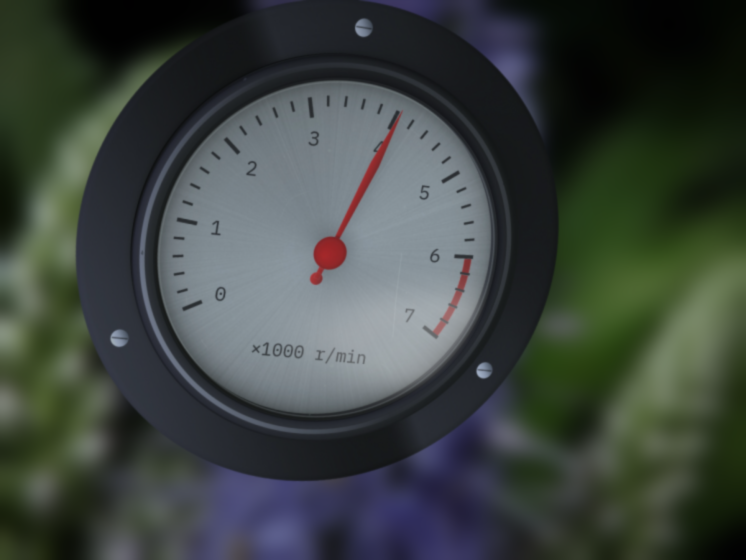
4000 rpm
